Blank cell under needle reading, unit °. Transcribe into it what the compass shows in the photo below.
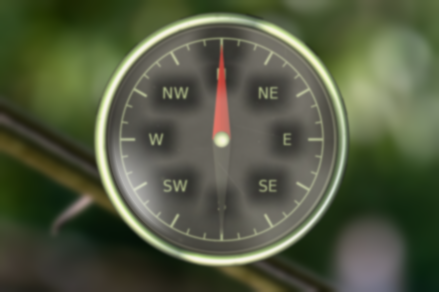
0 °
